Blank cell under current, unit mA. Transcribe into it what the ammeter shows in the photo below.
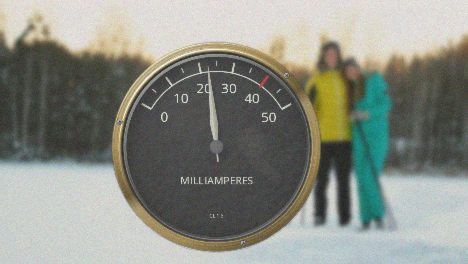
22.5 mA
